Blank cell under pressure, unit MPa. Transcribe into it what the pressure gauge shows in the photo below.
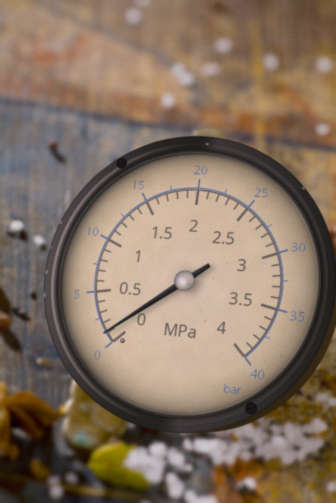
0.1 MPa
